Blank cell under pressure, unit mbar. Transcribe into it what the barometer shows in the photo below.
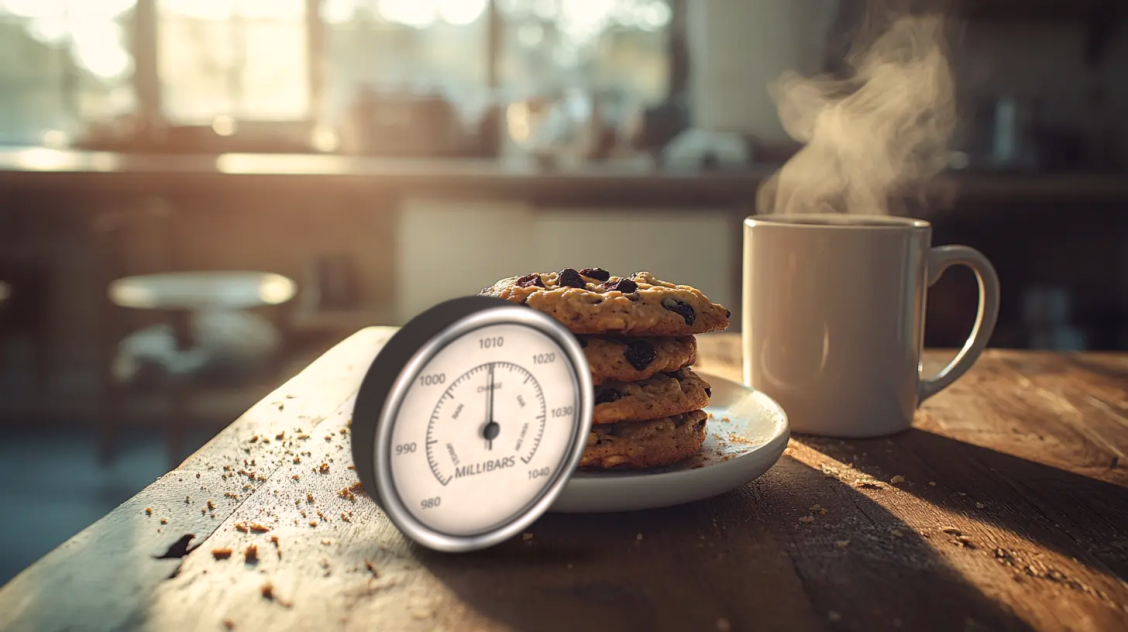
1010 mbar
